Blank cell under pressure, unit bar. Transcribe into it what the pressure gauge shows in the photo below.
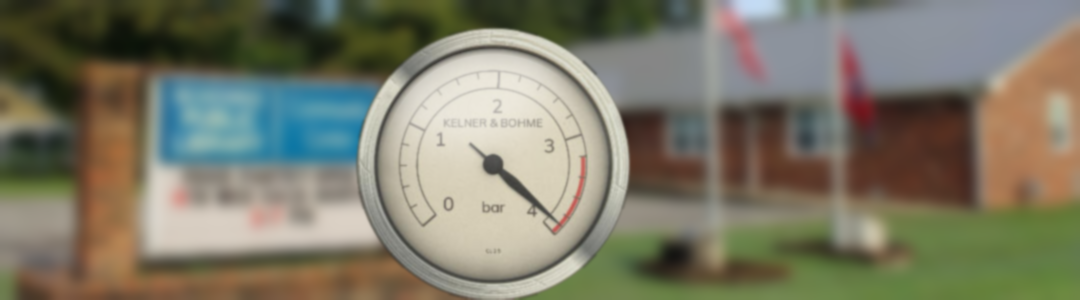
3.9 bar
